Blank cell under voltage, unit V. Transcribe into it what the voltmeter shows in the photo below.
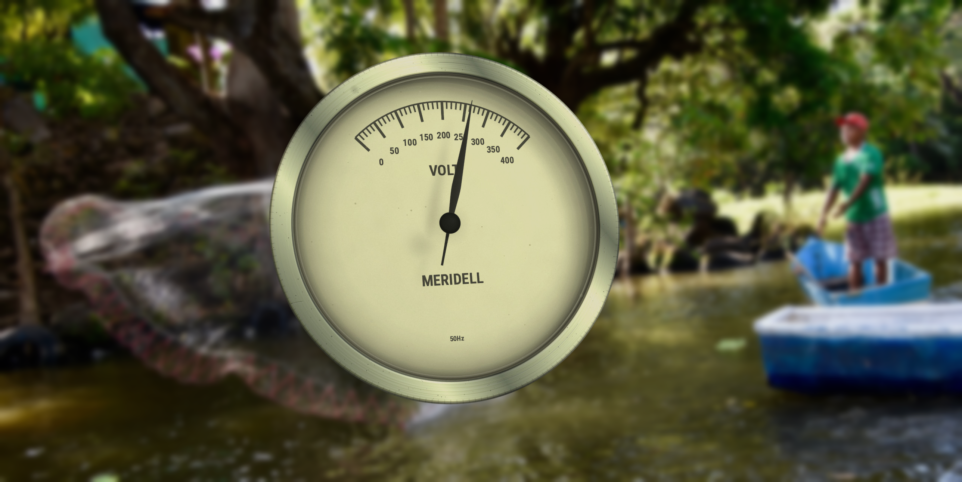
260 V
